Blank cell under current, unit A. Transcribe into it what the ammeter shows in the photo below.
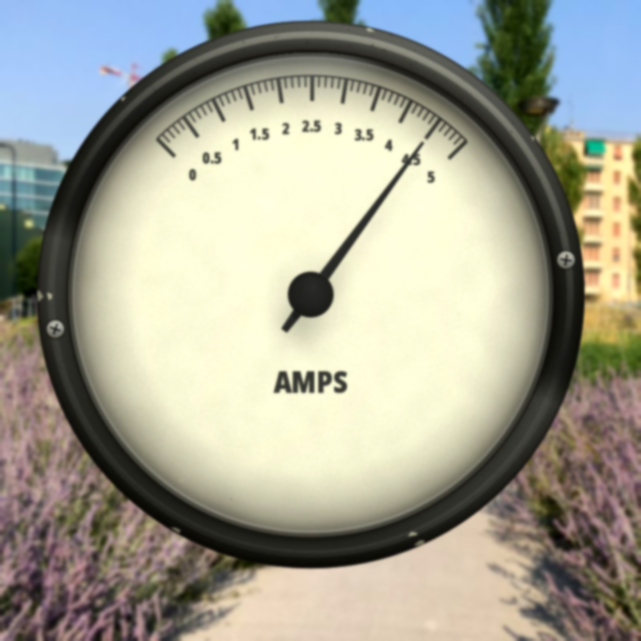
4.5 A
